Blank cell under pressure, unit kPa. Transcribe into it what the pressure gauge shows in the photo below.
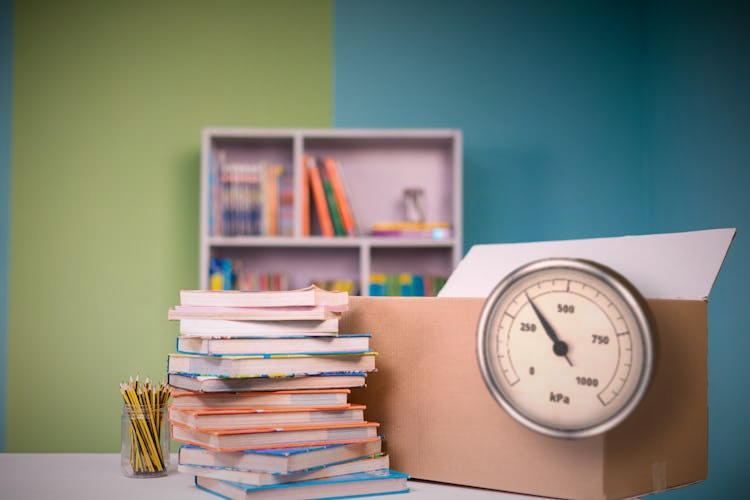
350 kPa
